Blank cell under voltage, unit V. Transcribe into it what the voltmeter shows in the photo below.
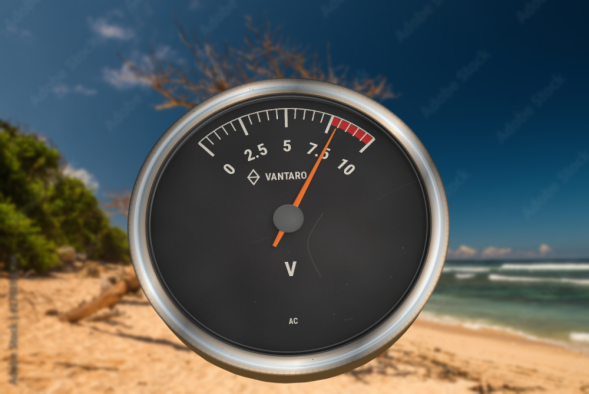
8 V
